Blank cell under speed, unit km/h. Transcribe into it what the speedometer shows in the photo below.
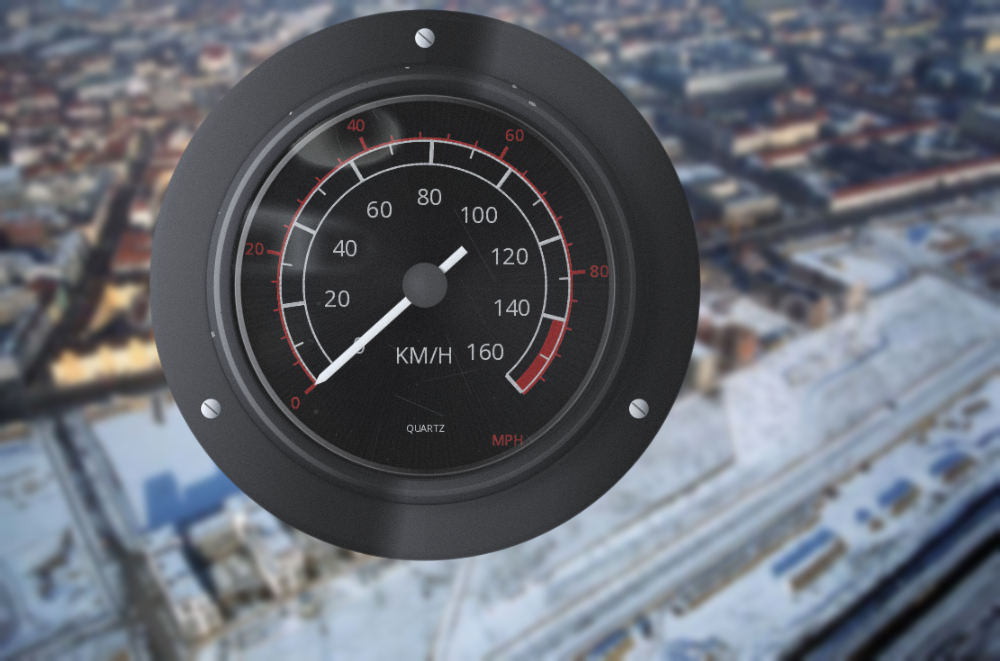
0 km/h
